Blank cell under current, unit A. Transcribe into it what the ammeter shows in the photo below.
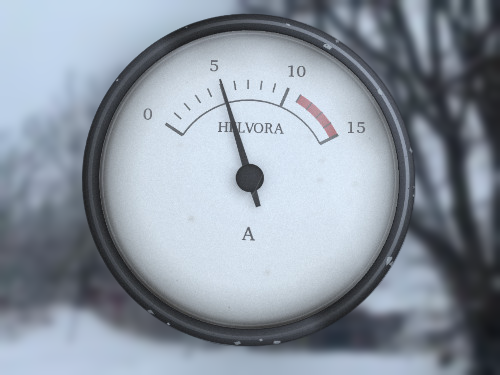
5 A
